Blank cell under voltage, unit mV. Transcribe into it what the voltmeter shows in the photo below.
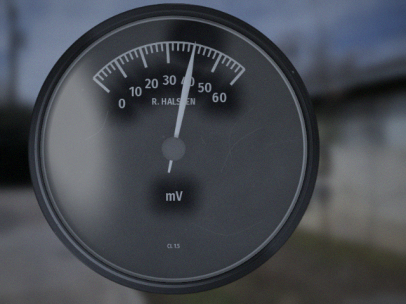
40 mV
